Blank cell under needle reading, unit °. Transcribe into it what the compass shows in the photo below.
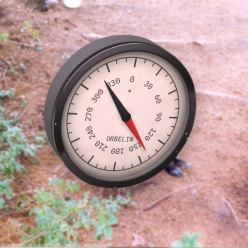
140 °
